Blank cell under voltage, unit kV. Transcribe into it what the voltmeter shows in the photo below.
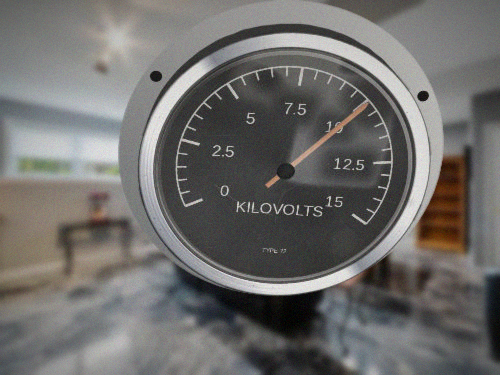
10 kV
